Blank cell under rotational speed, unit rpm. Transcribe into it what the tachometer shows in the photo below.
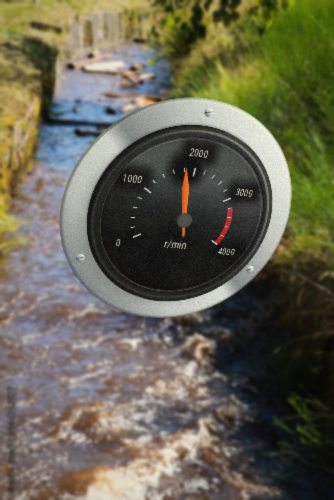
1800 rpm
